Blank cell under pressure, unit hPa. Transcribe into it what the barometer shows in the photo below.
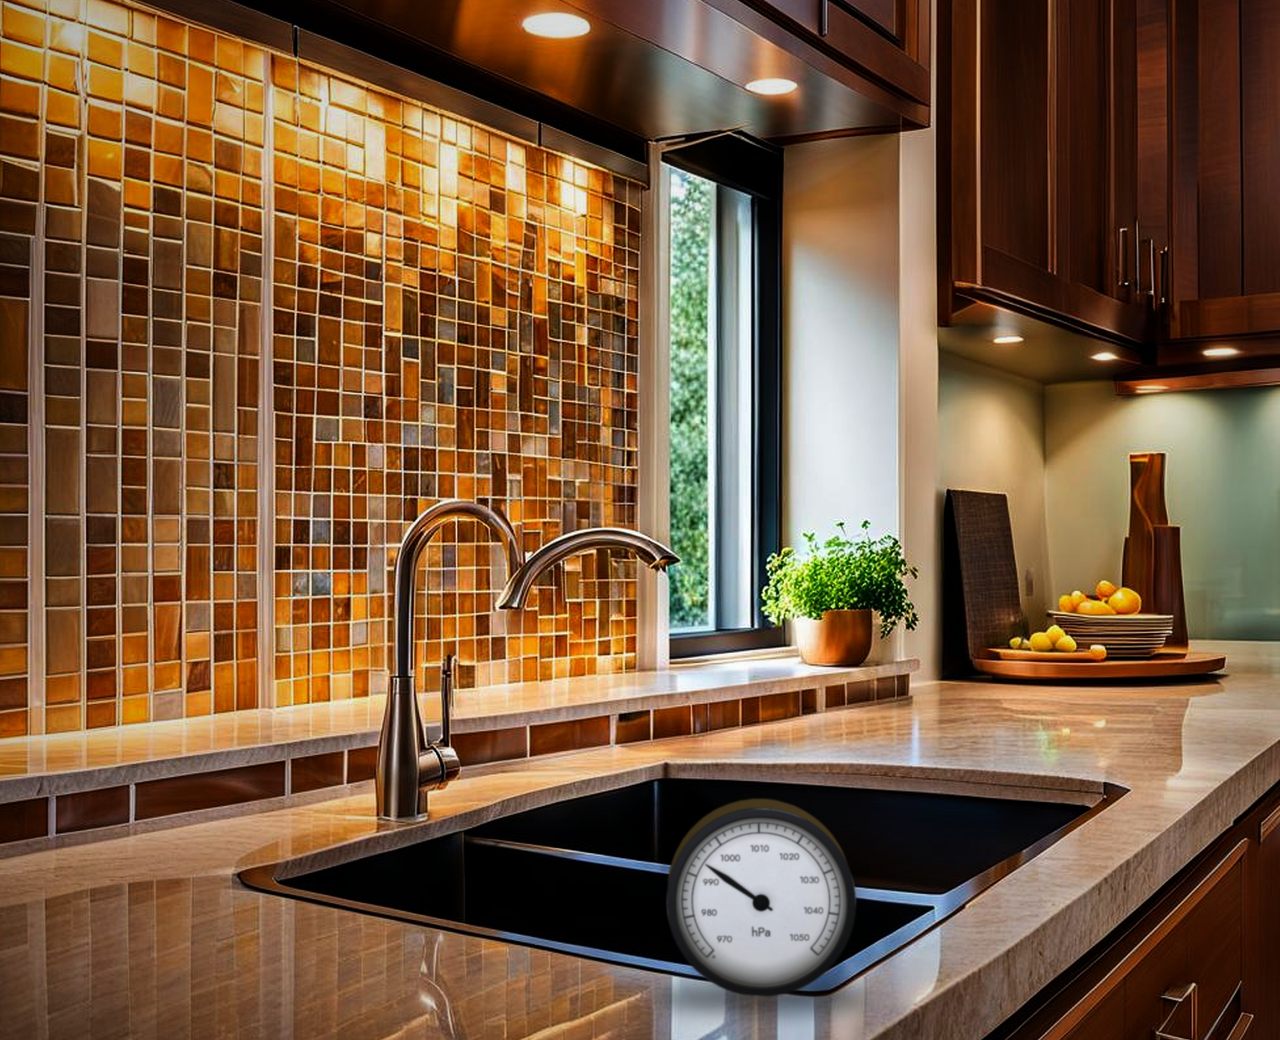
994 hPa
